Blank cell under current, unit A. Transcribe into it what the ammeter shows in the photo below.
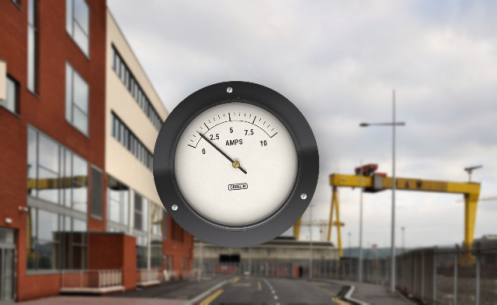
1.5 A
